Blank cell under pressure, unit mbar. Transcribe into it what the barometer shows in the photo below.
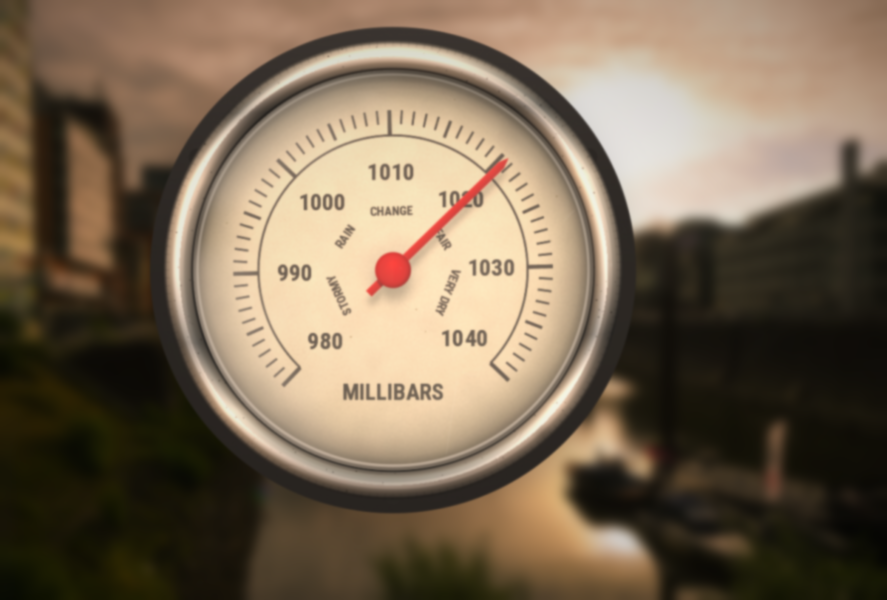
1020.5 mbar
